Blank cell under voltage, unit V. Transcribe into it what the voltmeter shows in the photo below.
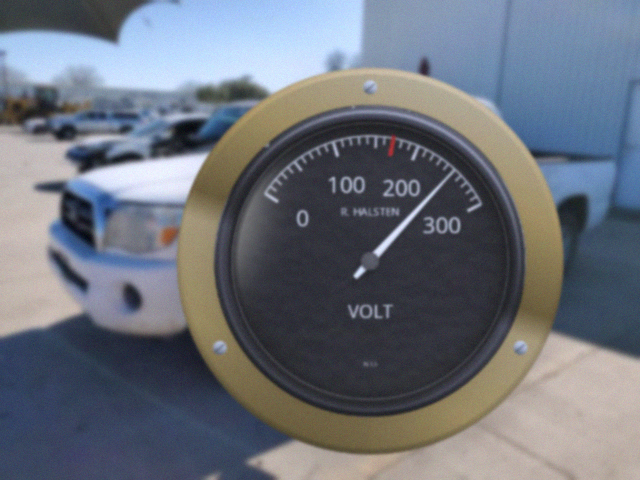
250 V
